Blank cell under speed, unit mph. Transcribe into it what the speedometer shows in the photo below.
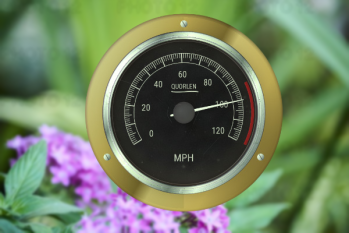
100 mph
